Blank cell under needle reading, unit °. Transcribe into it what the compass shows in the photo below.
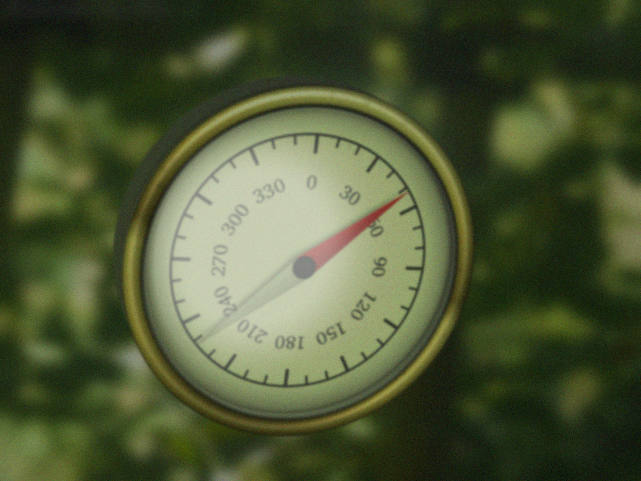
50 °
